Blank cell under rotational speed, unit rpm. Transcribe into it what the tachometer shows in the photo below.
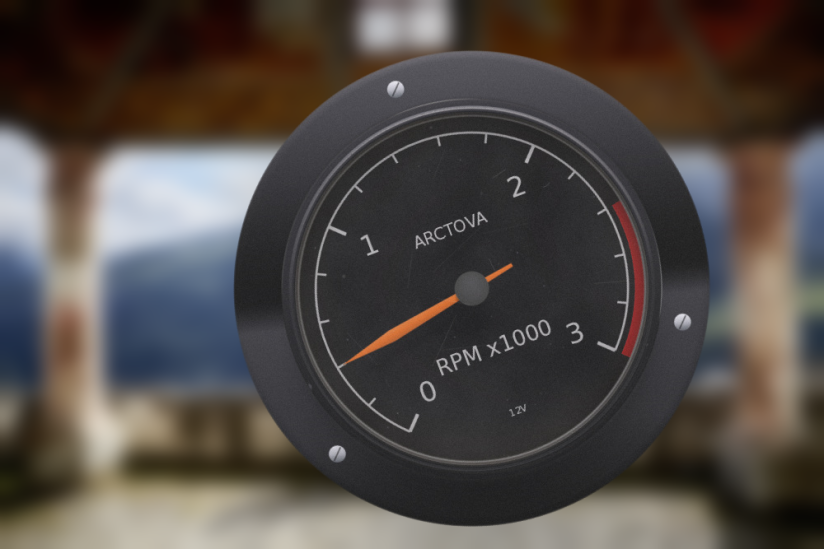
400 rpm
